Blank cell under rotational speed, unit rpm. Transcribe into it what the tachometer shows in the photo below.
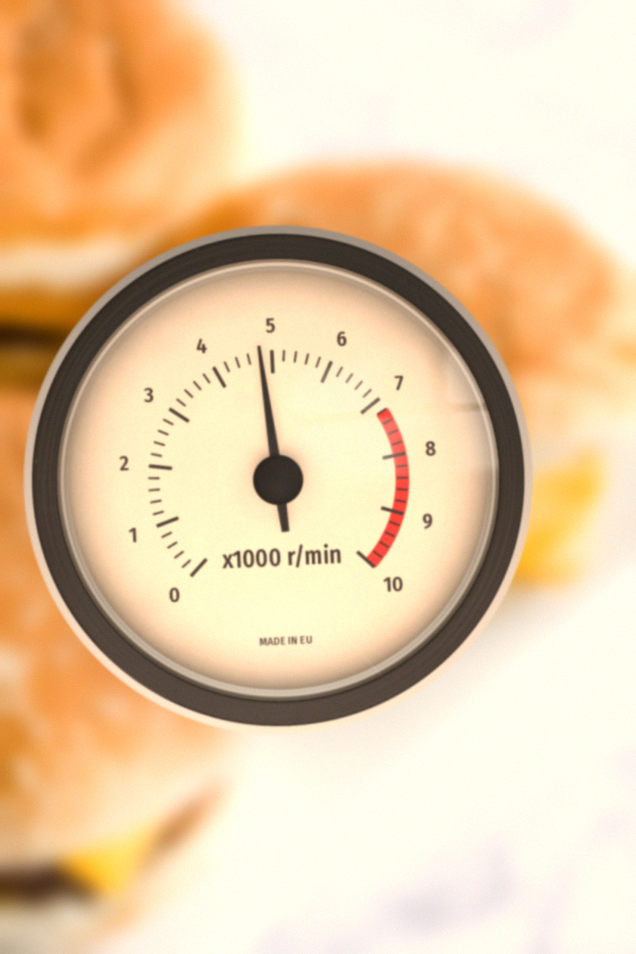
4800 rpm
